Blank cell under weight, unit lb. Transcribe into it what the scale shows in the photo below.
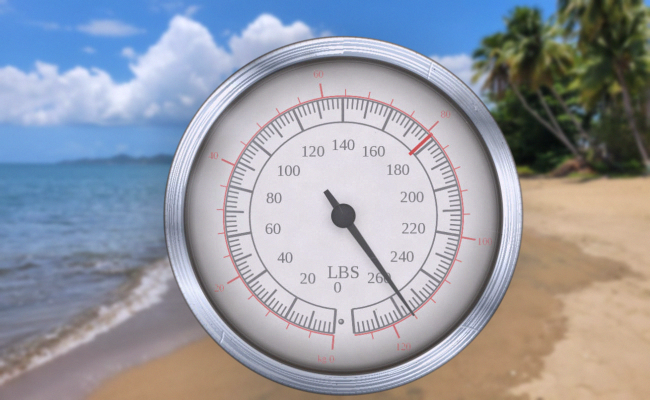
256 lb
